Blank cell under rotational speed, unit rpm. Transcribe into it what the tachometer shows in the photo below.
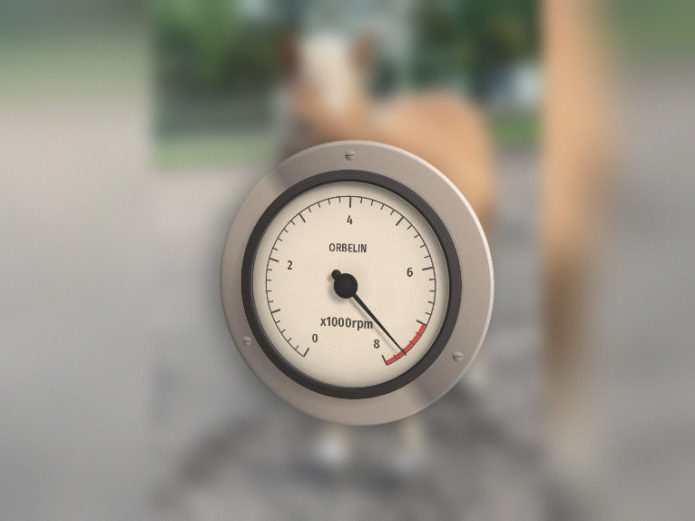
7600 rpm
